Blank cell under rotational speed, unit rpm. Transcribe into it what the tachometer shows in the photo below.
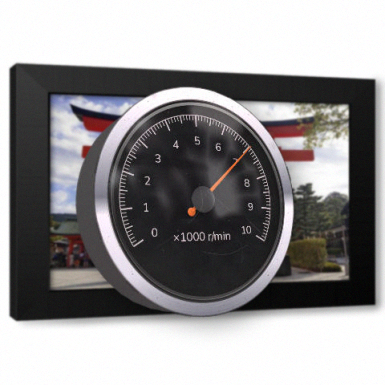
7000 rpm
